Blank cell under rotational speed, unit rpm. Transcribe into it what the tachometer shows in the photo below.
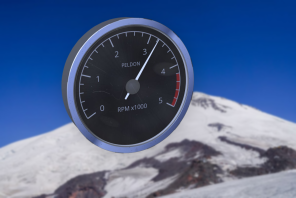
3200 rpm
